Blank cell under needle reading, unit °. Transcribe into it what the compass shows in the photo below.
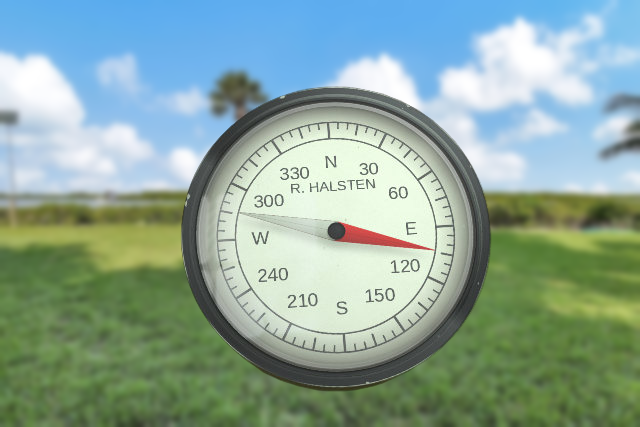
105 °
